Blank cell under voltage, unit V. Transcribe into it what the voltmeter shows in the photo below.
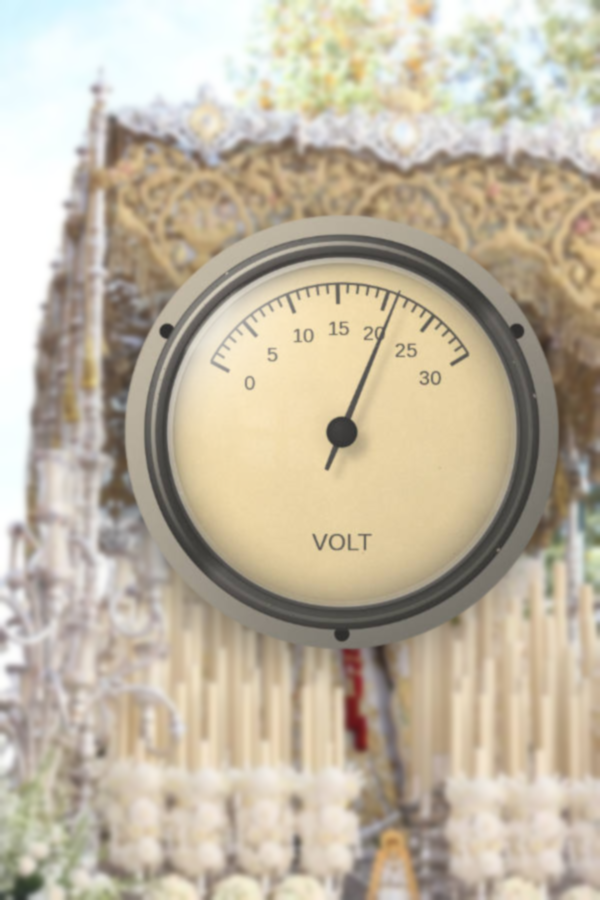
21 V
